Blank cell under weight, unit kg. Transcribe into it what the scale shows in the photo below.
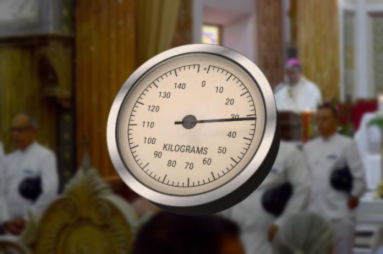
32 kg
